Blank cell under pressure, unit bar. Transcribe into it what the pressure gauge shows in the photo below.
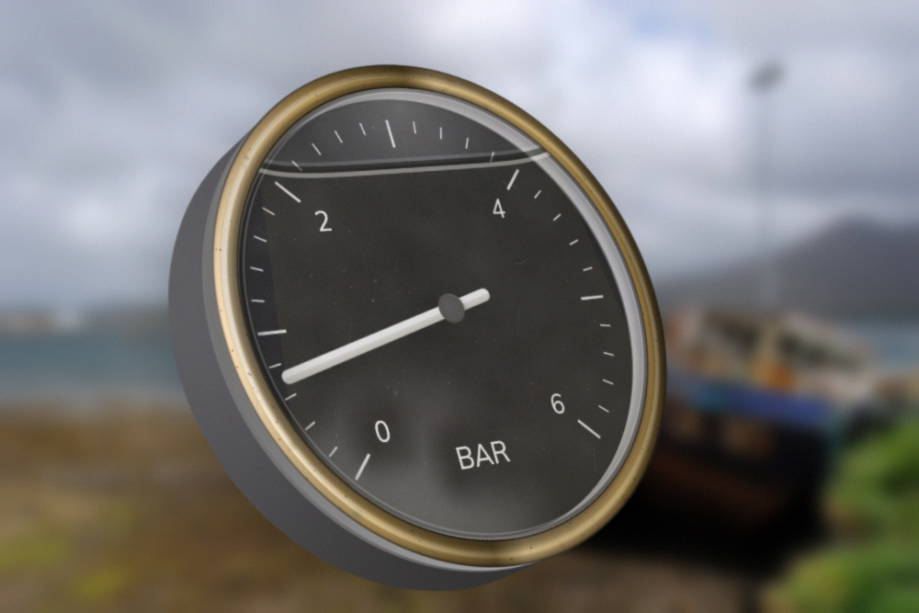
0.7 bar
